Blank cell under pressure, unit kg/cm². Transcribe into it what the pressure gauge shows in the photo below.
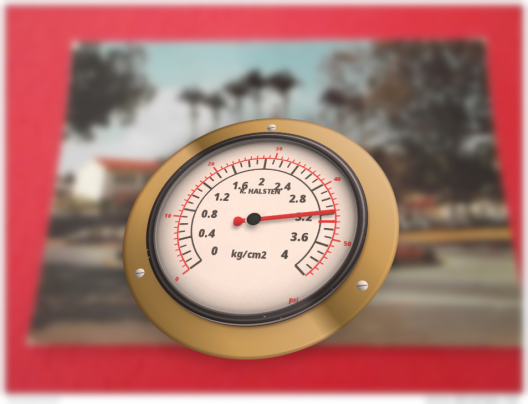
3.2 kg/cm²
